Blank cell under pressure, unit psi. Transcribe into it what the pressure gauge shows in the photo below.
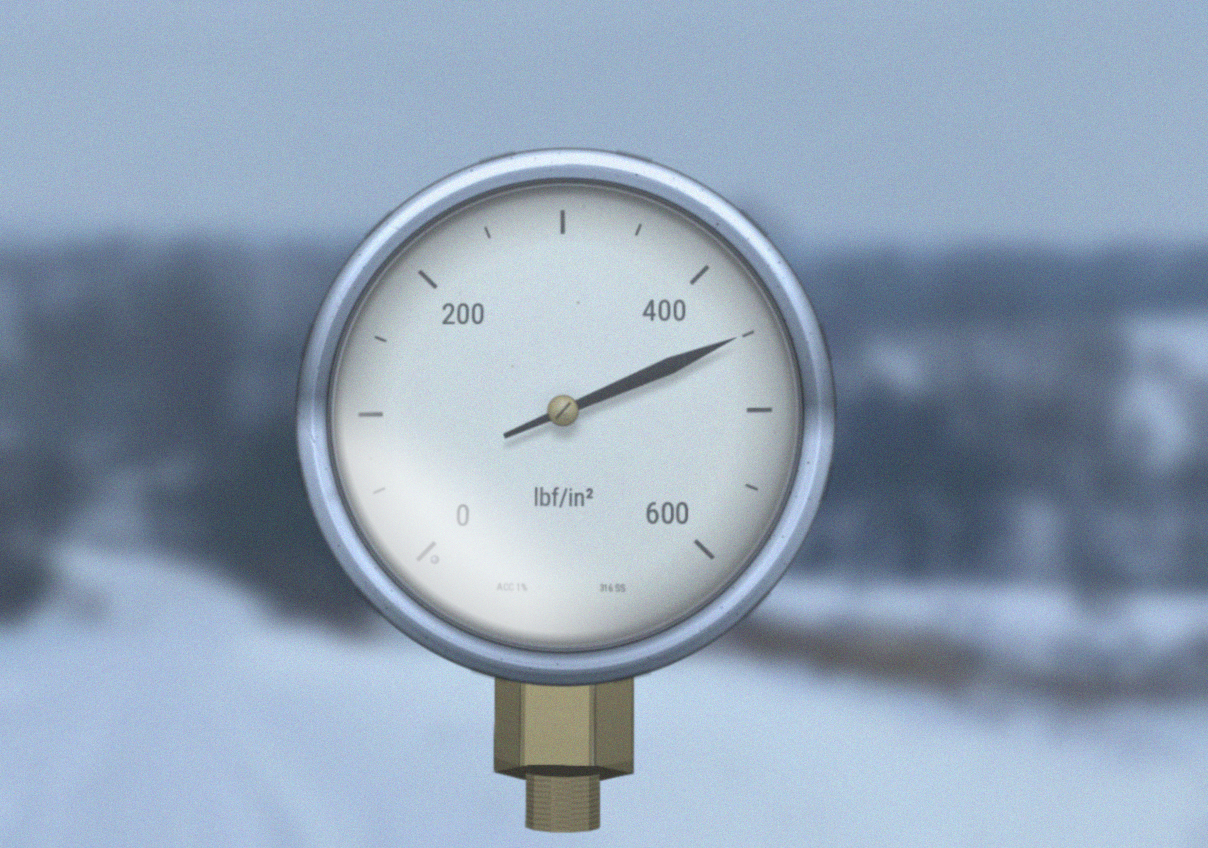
450 psi
